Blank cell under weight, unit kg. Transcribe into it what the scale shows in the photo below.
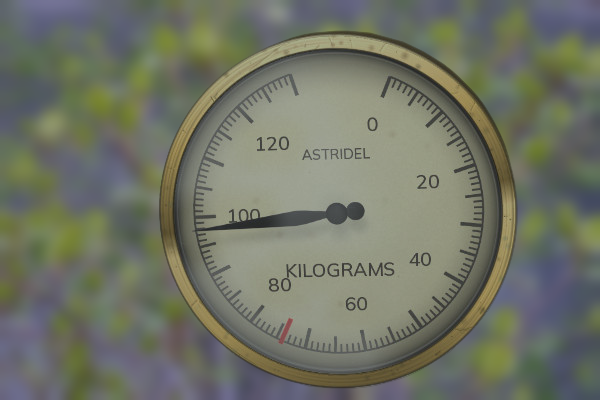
98 kg
